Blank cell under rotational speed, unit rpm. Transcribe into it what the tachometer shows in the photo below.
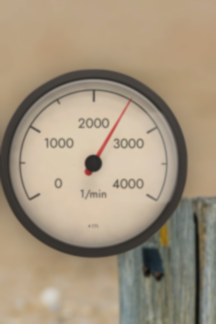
2500 rpm
